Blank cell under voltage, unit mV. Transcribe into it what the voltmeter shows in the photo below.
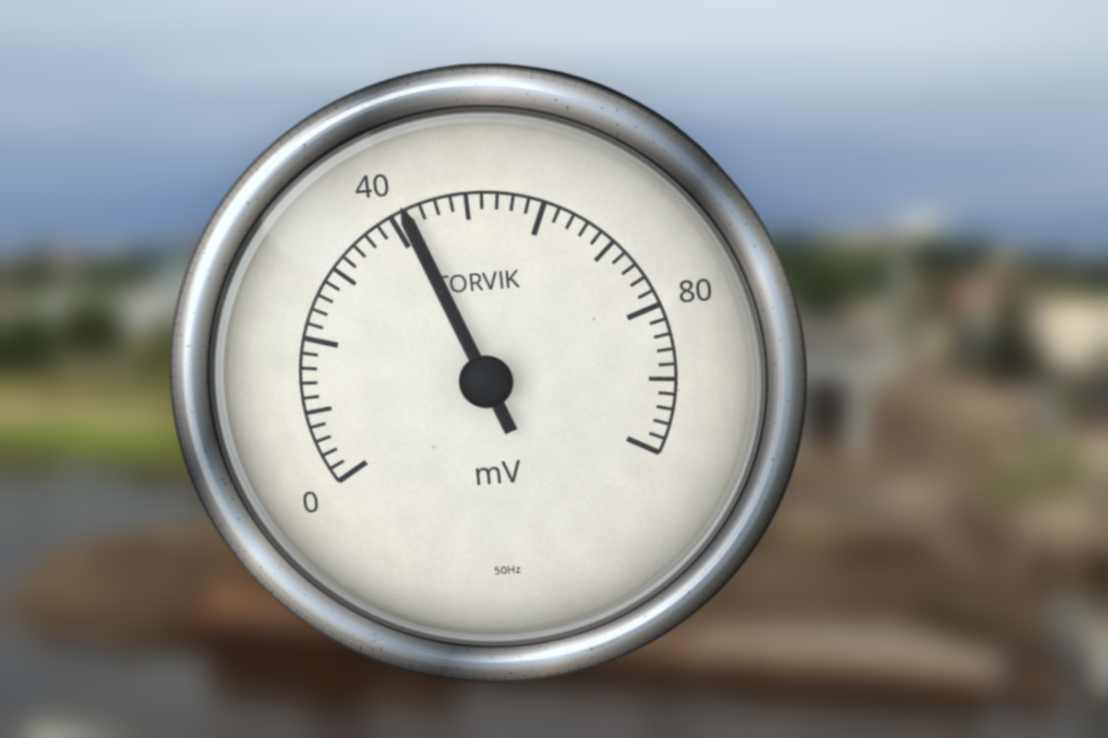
42 mV
